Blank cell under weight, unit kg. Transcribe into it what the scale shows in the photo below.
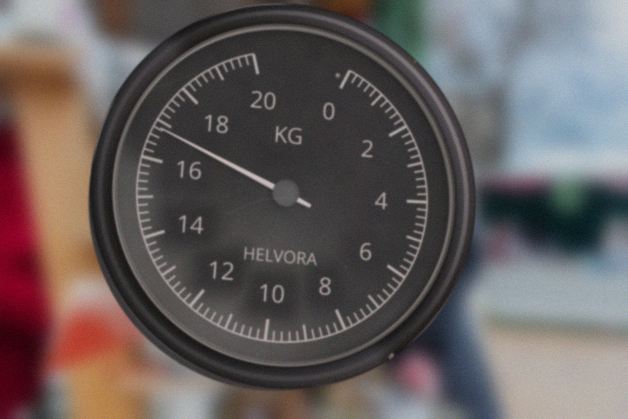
16.8 kg
